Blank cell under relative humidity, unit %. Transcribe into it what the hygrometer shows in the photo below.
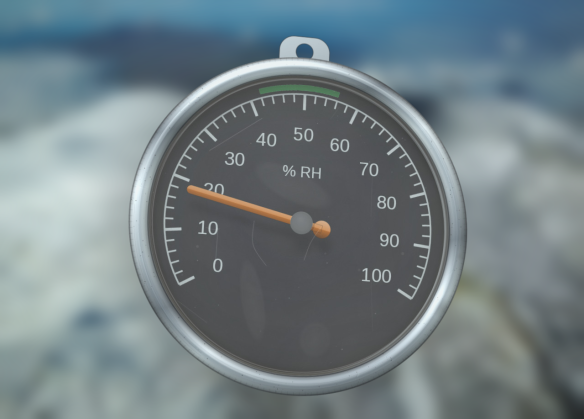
18 %
